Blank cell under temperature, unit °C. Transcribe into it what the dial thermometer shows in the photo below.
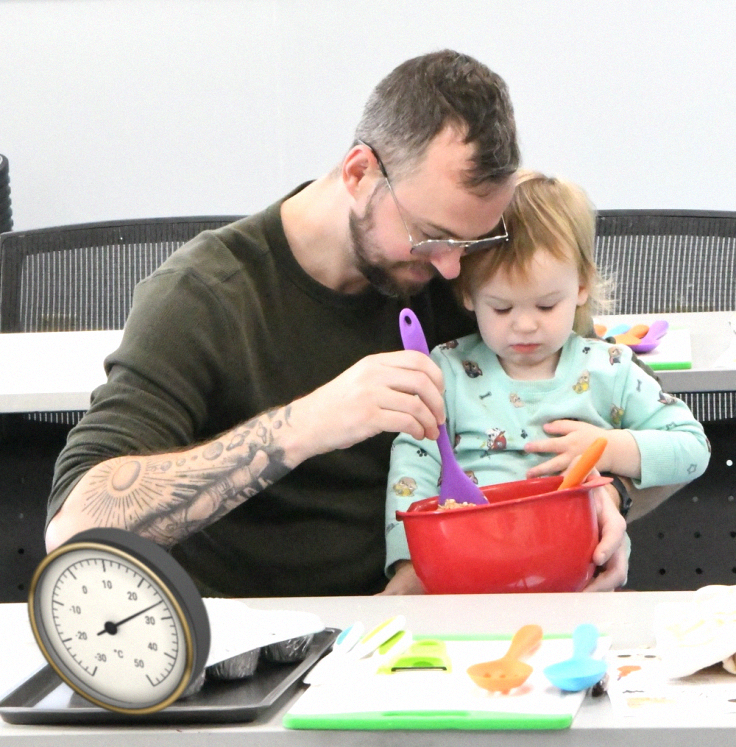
26 °C
